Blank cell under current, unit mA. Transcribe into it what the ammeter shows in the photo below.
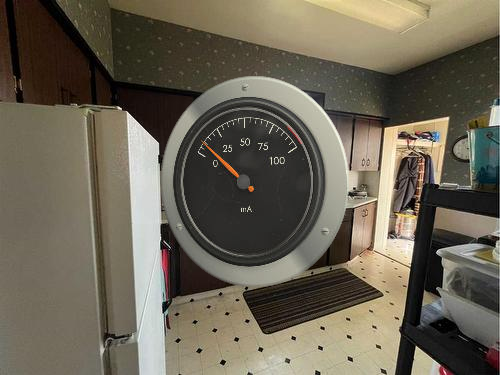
10 mA
